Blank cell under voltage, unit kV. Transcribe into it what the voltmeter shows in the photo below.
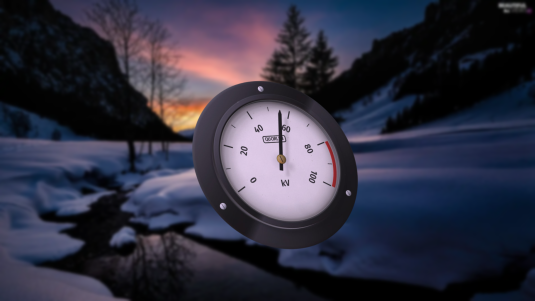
55 kV
